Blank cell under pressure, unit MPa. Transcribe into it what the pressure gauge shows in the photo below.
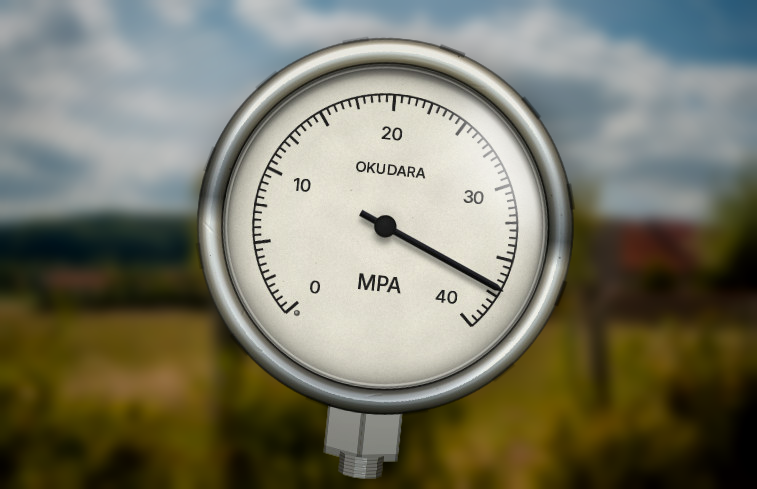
37 MPa
